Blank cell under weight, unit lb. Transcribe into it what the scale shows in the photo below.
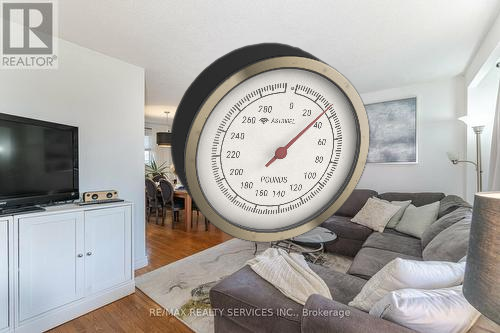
30 lb
